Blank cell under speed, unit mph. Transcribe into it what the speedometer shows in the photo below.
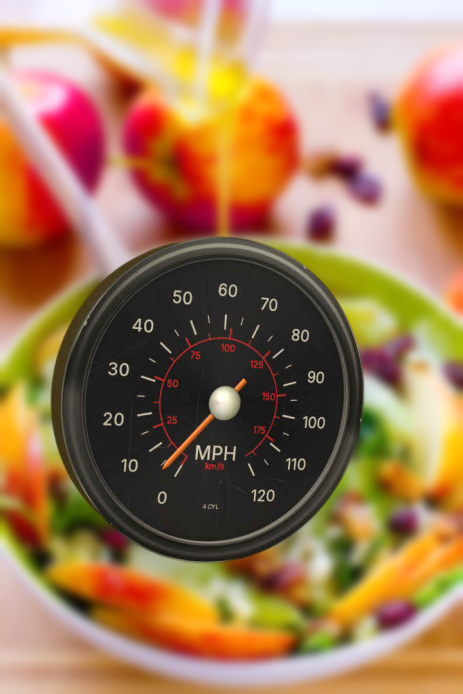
5 mph
